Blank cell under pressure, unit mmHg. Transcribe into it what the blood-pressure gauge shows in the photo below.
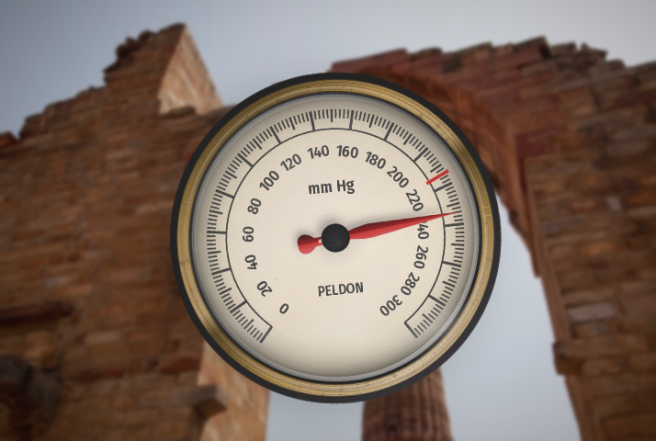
234 mmHg
